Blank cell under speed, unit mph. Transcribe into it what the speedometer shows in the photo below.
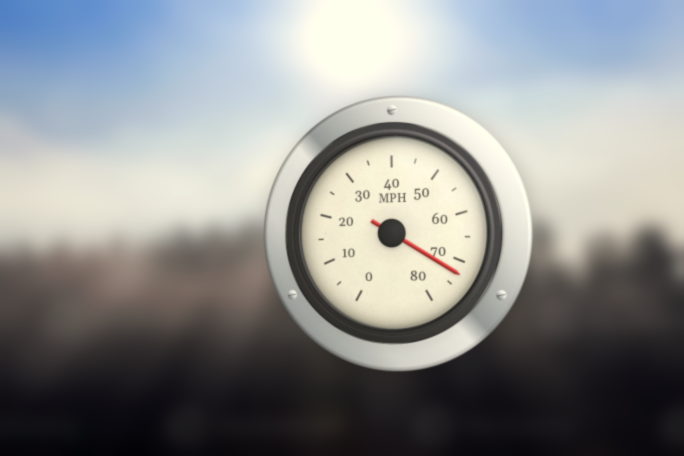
72.5 mph
